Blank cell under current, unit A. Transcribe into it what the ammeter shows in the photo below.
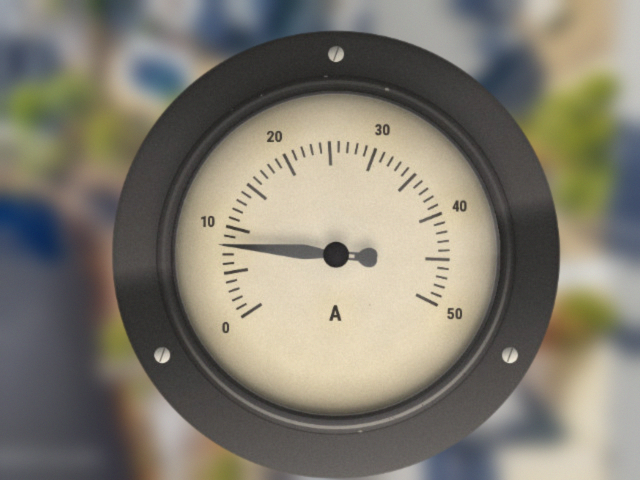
8 A
